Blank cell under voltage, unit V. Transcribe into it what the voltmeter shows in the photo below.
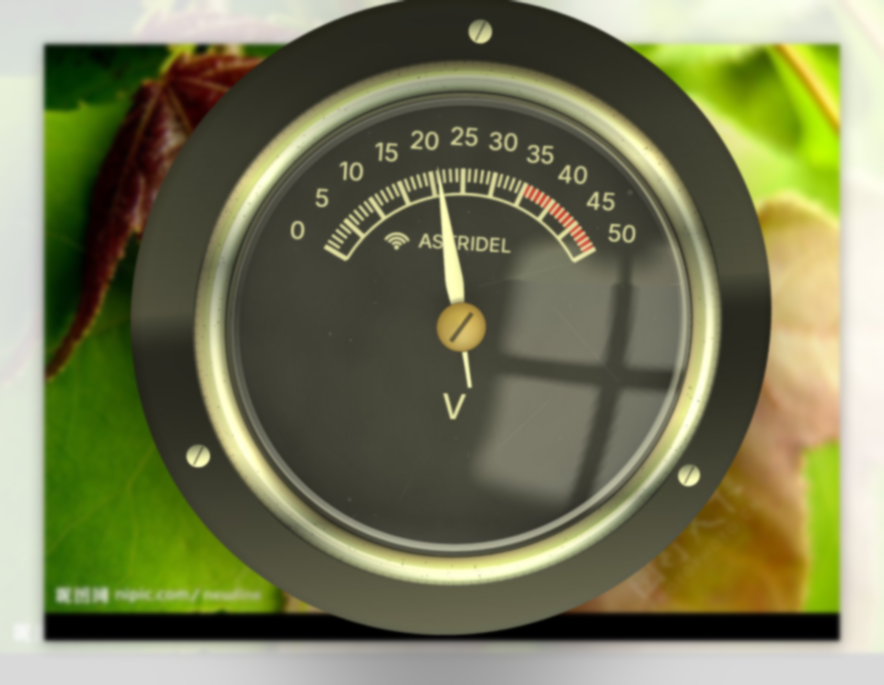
21 V
